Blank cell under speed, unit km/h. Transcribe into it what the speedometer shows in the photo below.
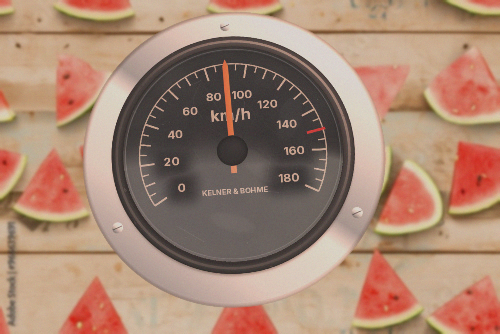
90 km/h
